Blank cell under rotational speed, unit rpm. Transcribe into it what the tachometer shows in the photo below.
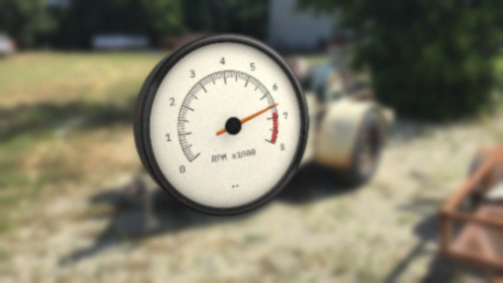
6500 rpm
